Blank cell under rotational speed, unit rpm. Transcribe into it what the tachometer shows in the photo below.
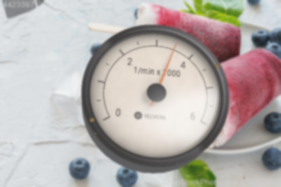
3500 rpm
